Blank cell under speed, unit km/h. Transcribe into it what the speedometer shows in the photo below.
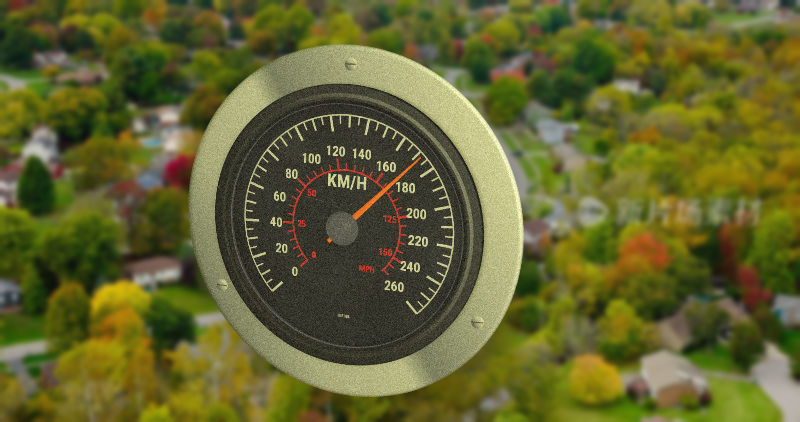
172.5 km/h
